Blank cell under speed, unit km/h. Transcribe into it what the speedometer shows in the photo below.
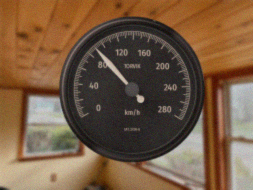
90 km/h
